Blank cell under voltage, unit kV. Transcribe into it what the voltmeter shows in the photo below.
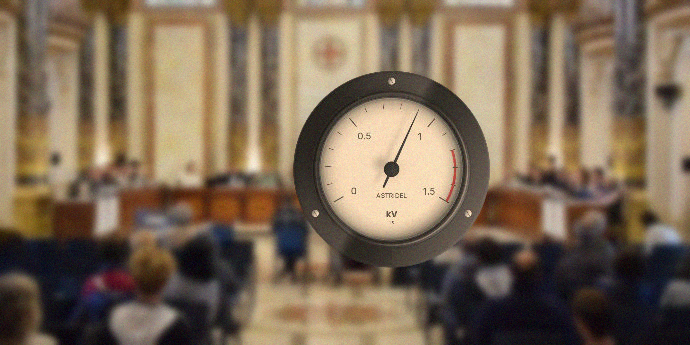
0.9 kV
